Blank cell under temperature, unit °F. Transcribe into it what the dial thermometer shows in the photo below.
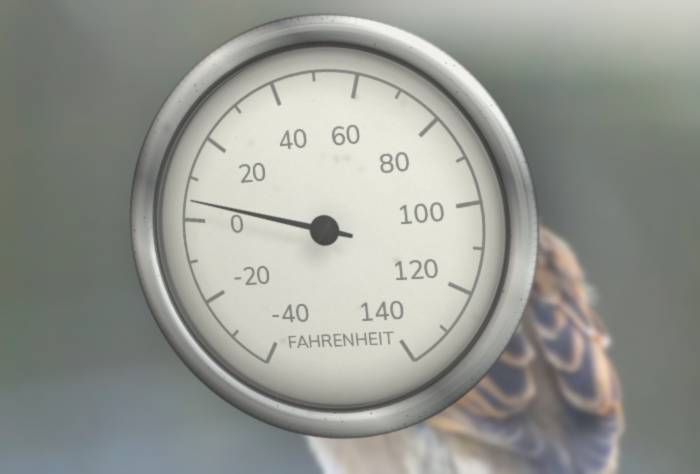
5 °F
